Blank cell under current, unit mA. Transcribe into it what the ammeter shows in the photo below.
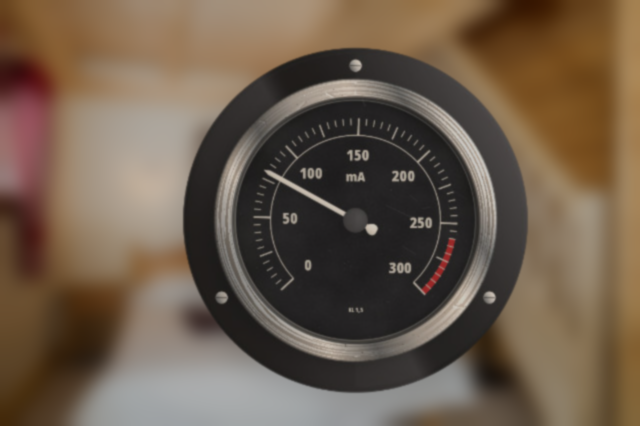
80 mA
